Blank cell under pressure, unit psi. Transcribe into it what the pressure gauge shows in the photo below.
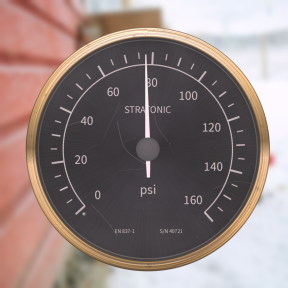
77.5 psi
